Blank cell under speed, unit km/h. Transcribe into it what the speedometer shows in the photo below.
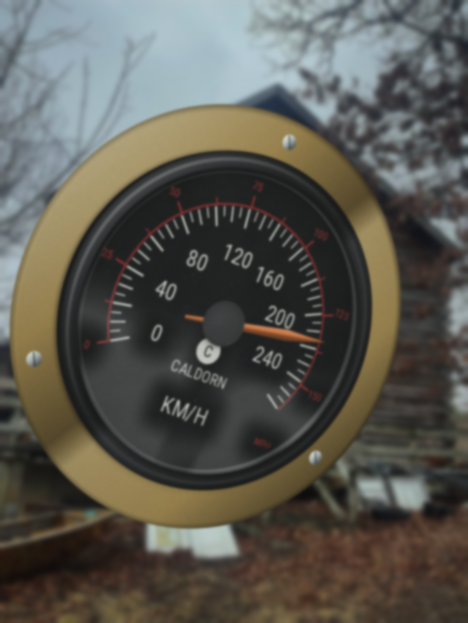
215 km/h
